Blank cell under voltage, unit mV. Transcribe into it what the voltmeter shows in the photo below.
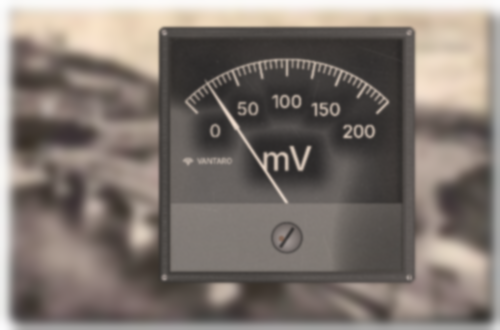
25 mV
